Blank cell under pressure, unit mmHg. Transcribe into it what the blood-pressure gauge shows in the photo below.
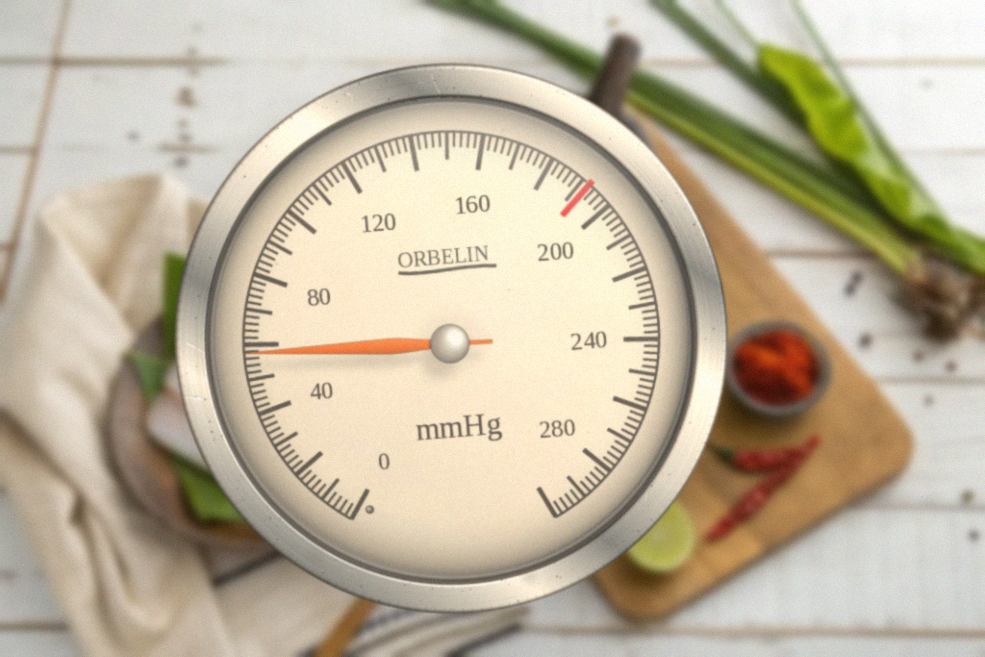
58 mmHg
